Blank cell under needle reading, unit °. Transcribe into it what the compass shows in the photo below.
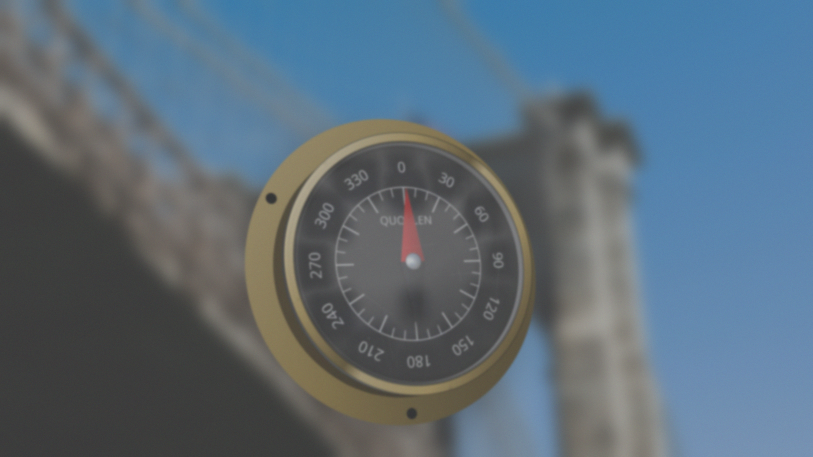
0 °
